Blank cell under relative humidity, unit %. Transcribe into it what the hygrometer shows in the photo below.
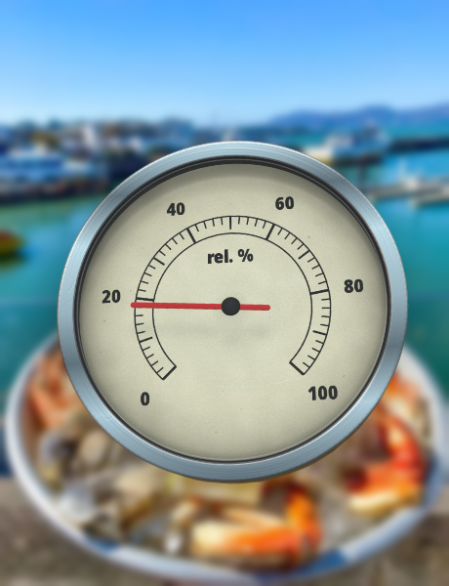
18 %
